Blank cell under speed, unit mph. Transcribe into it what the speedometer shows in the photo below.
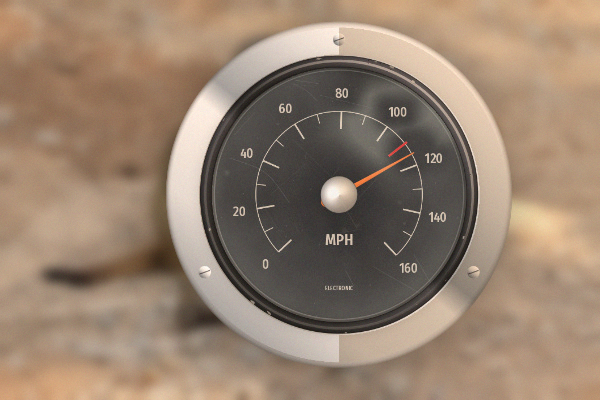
115 mph
